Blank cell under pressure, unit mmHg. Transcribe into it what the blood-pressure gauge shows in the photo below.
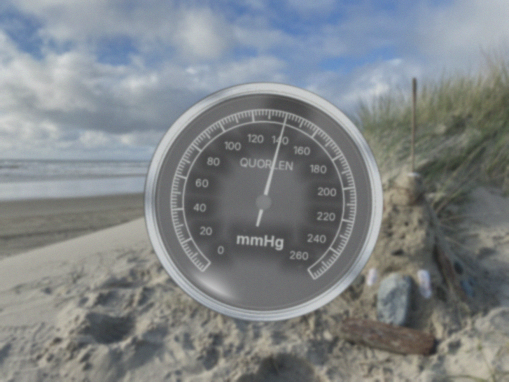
140 mmHg
